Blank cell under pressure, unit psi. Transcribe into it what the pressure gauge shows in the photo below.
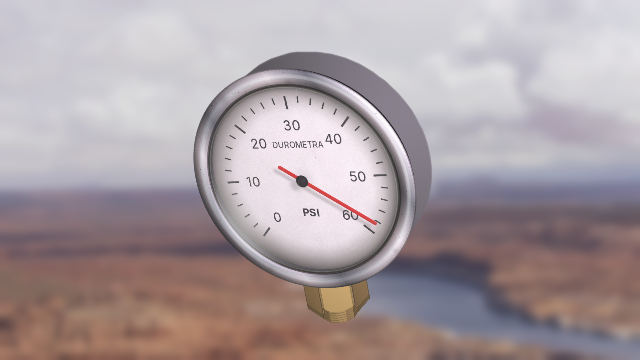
58 psi
